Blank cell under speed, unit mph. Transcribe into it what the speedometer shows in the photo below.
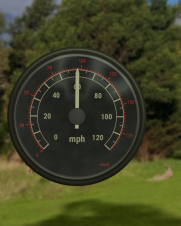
60 mph
